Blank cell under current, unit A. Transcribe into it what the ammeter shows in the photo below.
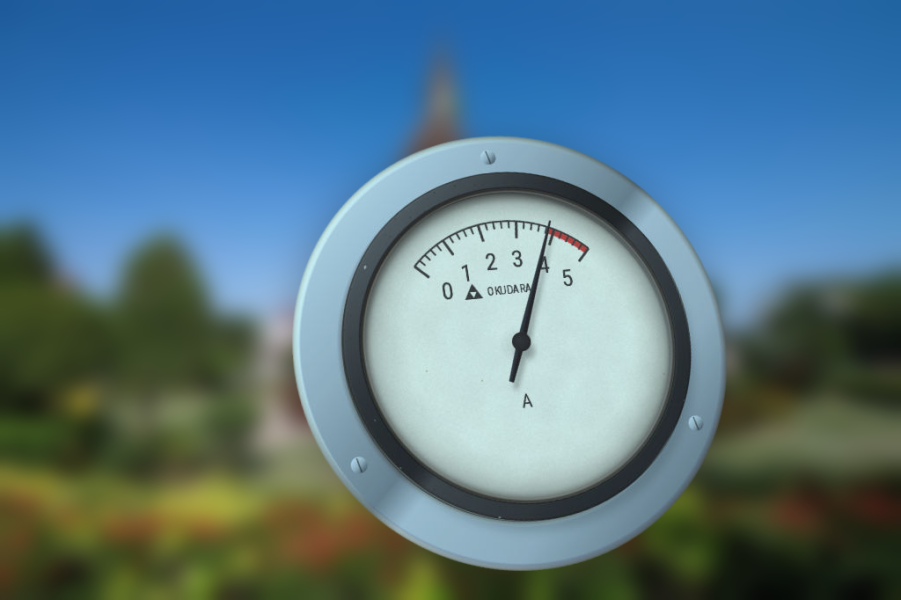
3.8 A
